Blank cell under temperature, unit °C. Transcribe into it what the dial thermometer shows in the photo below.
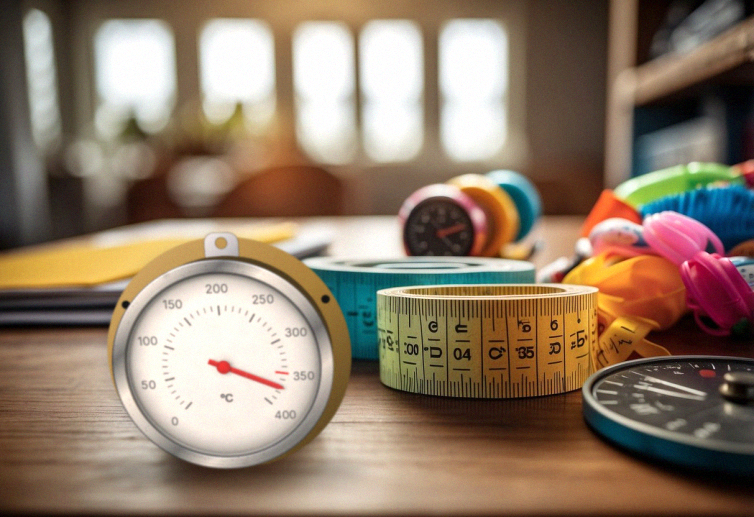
370 °C
